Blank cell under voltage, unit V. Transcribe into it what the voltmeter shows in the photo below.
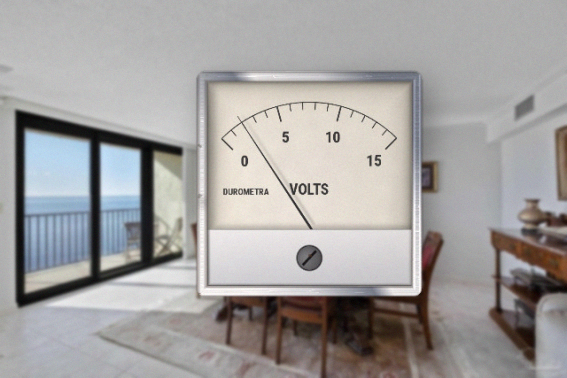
2 V
